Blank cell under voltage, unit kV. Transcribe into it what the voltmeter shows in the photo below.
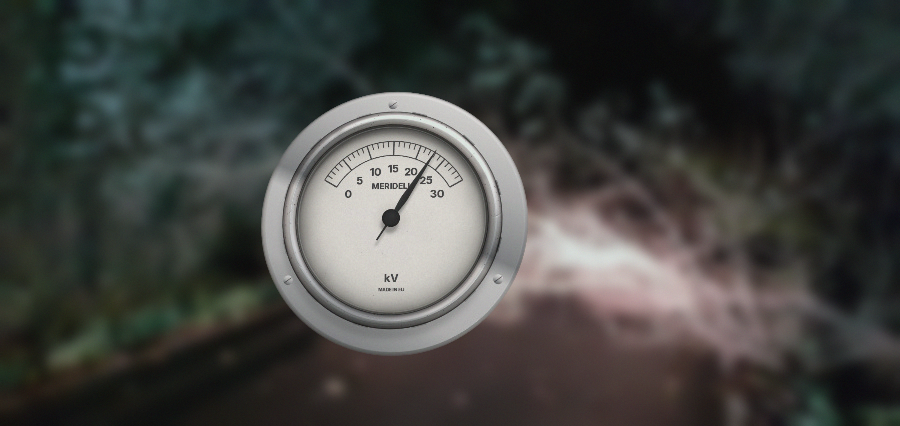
23 kV
